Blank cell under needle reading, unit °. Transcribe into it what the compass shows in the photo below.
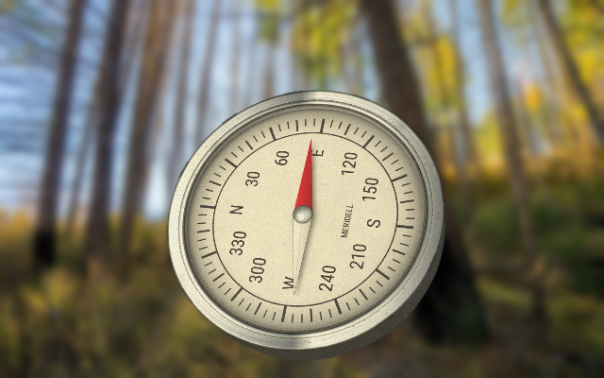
85 °
